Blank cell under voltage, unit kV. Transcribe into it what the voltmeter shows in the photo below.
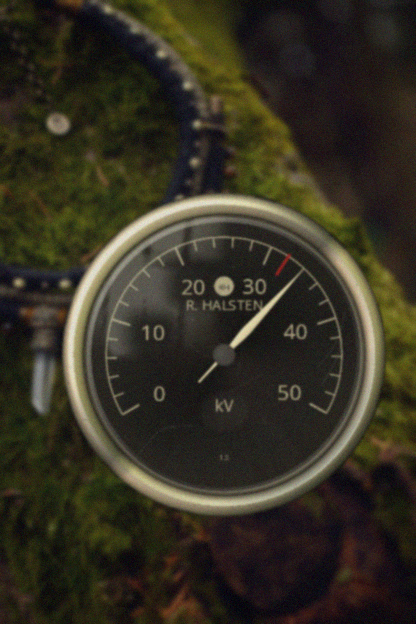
34 kV
